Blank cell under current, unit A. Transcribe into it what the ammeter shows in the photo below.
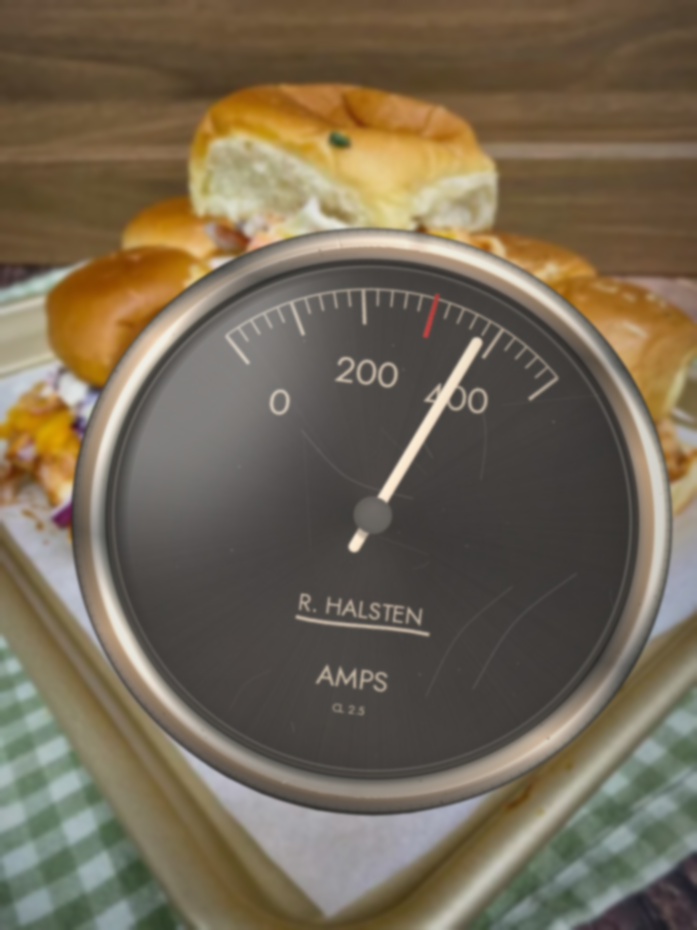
380 A
